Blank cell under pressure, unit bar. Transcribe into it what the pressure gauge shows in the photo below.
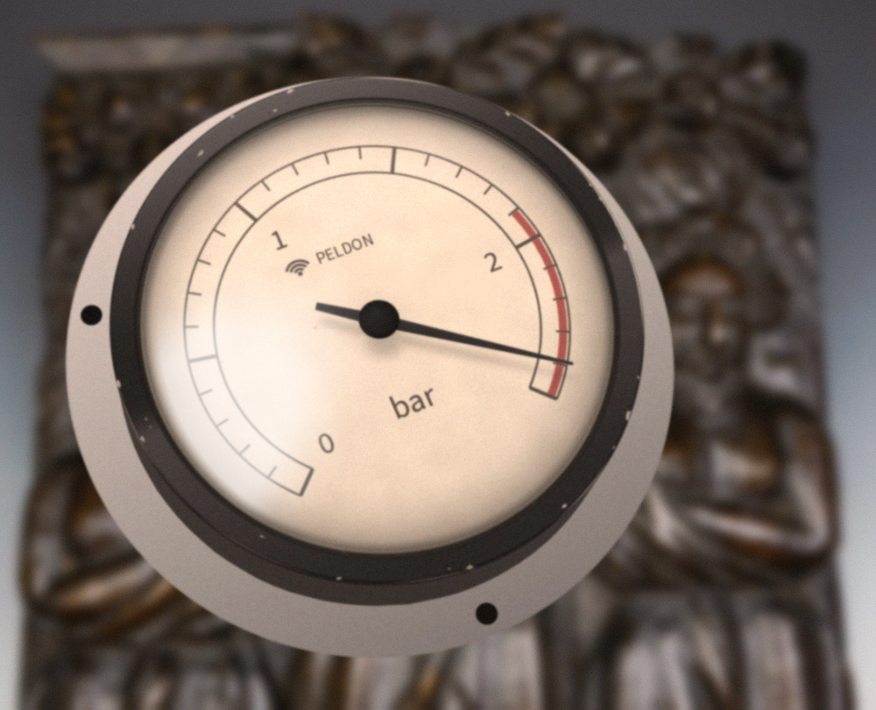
2.4 bar
